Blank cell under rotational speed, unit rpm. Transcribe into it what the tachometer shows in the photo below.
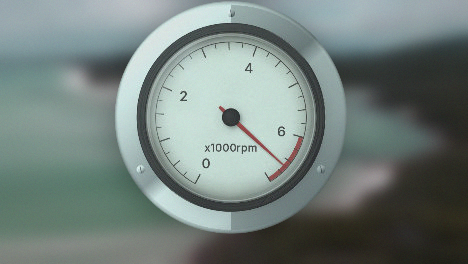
6625 rpm
